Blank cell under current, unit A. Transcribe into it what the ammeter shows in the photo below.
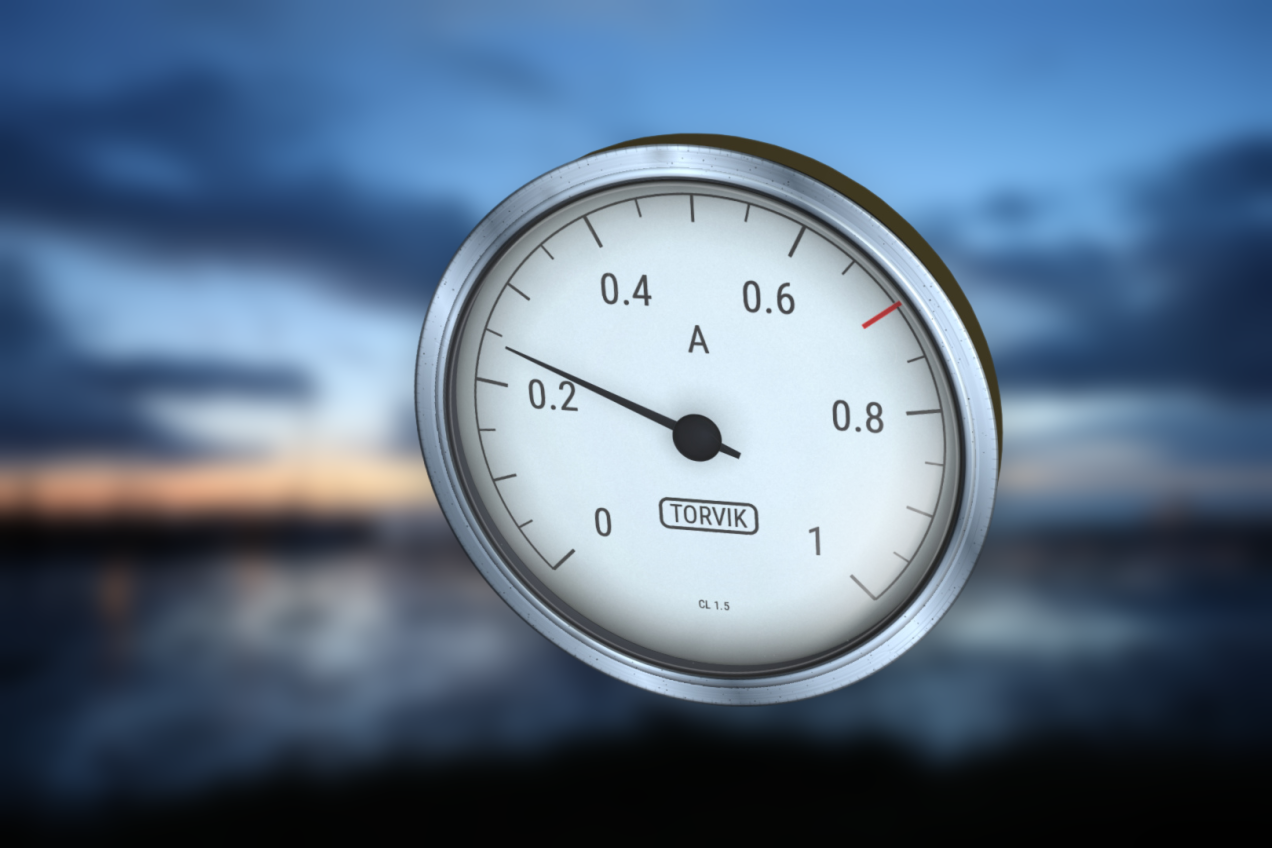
0.25 A
